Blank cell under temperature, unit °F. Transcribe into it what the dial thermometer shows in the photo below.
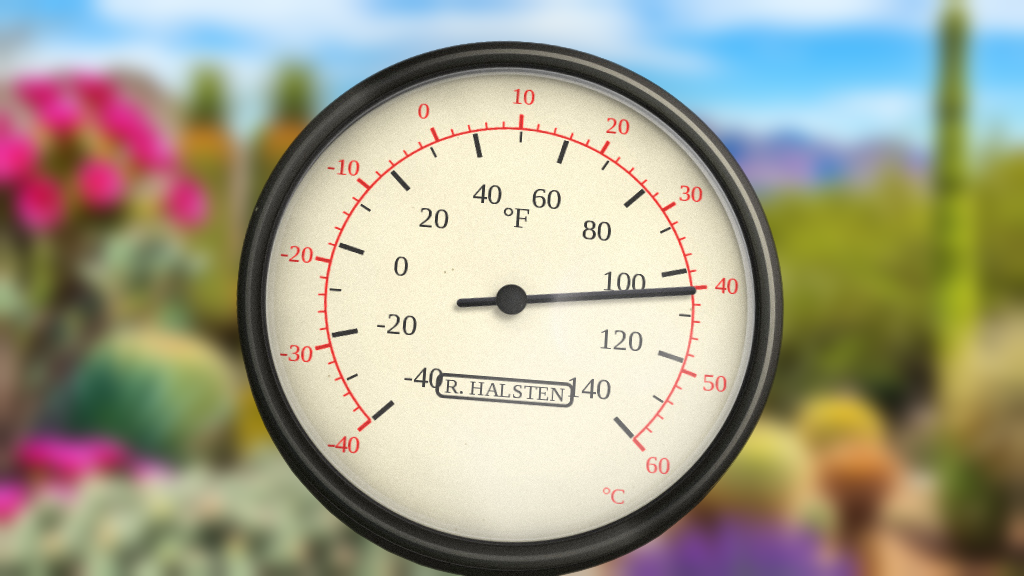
105 °F
